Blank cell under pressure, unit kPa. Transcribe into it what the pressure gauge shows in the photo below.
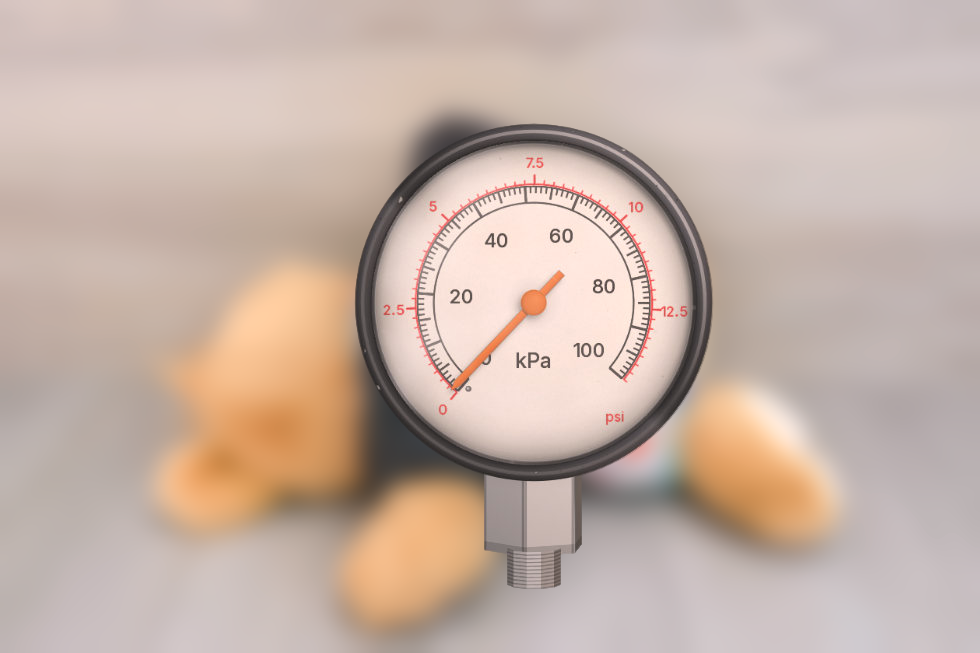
1 kPa
